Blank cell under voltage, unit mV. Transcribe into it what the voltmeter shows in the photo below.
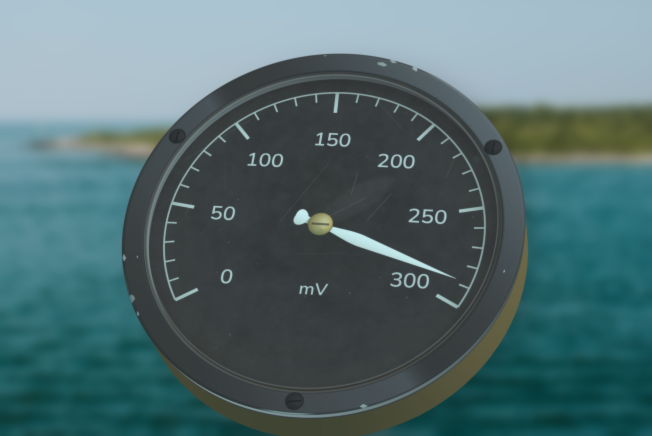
290 mV
